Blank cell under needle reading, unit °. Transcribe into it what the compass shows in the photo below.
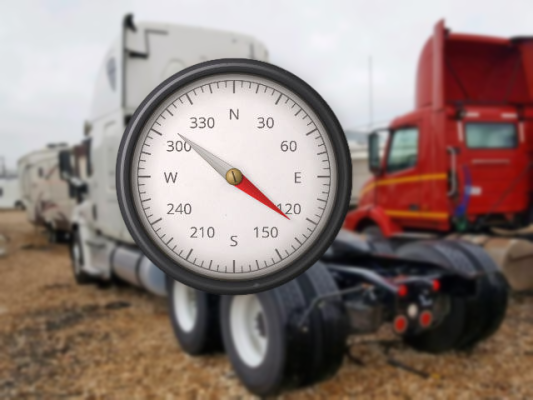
127.5 °
